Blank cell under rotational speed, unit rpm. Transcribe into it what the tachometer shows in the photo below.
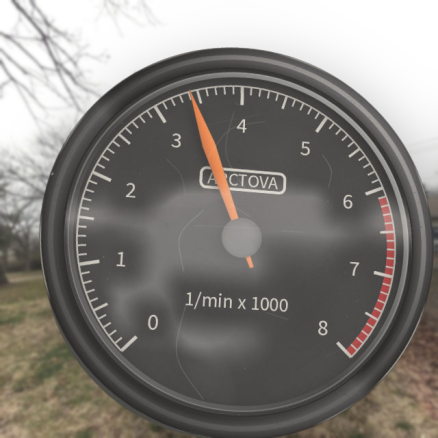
3400 rpm
